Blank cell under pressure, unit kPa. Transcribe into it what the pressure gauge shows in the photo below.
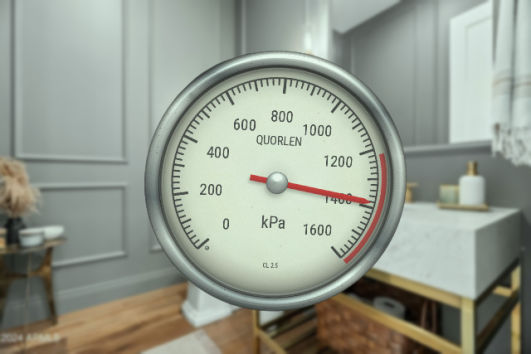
1380 kPa
